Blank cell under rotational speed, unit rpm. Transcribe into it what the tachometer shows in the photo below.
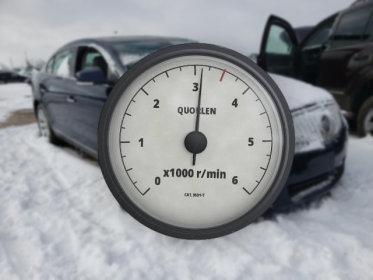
3125 rpm
